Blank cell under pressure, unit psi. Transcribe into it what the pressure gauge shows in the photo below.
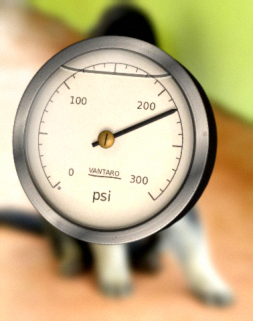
220 psi
